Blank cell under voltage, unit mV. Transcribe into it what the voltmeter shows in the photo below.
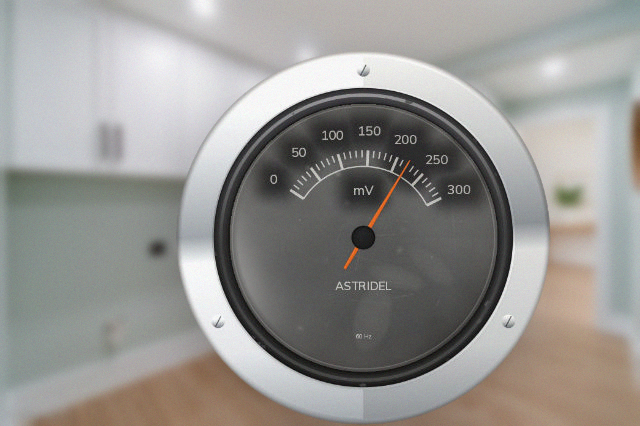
220 mV
